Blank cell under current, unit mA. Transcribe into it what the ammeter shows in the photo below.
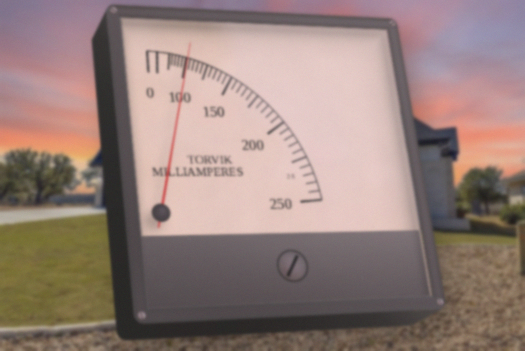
100 mA
